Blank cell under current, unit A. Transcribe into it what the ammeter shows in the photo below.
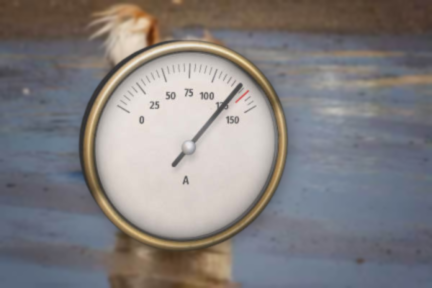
125 A
